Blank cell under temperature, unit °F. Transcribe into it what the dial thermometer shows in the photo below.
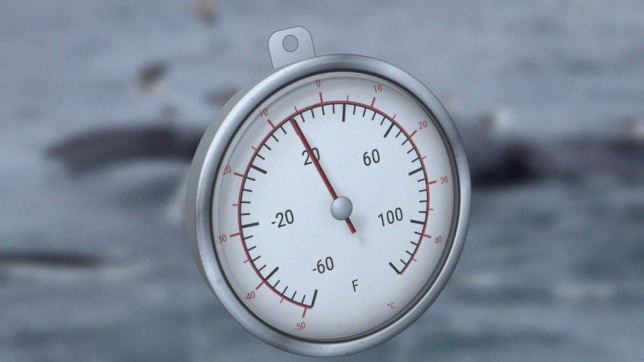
20 °F
